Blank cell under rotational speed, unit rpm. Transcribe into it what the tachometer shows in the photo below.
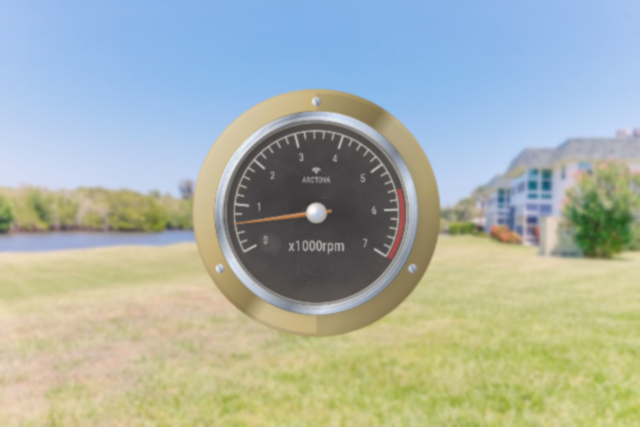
600 rpm
